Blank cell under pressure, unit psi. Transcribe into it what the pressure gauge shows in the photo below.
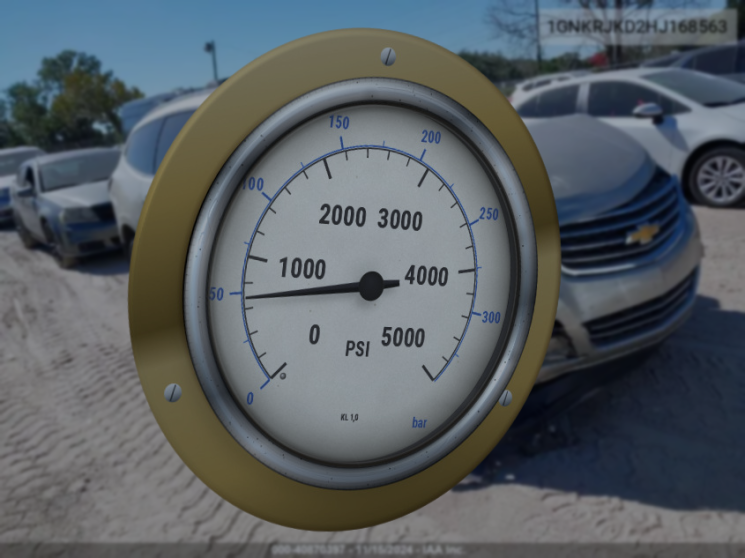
700 psi
